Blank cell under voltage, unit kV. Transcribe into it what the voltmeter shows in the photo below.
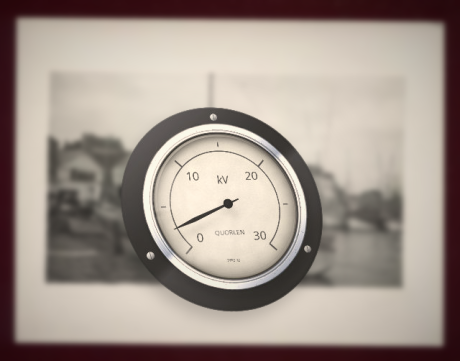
2.5 kV
